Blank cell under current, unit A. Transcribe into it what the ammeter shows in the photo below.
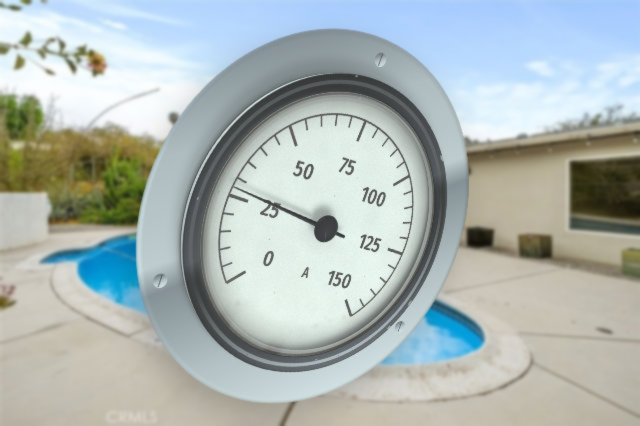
27.5 A
